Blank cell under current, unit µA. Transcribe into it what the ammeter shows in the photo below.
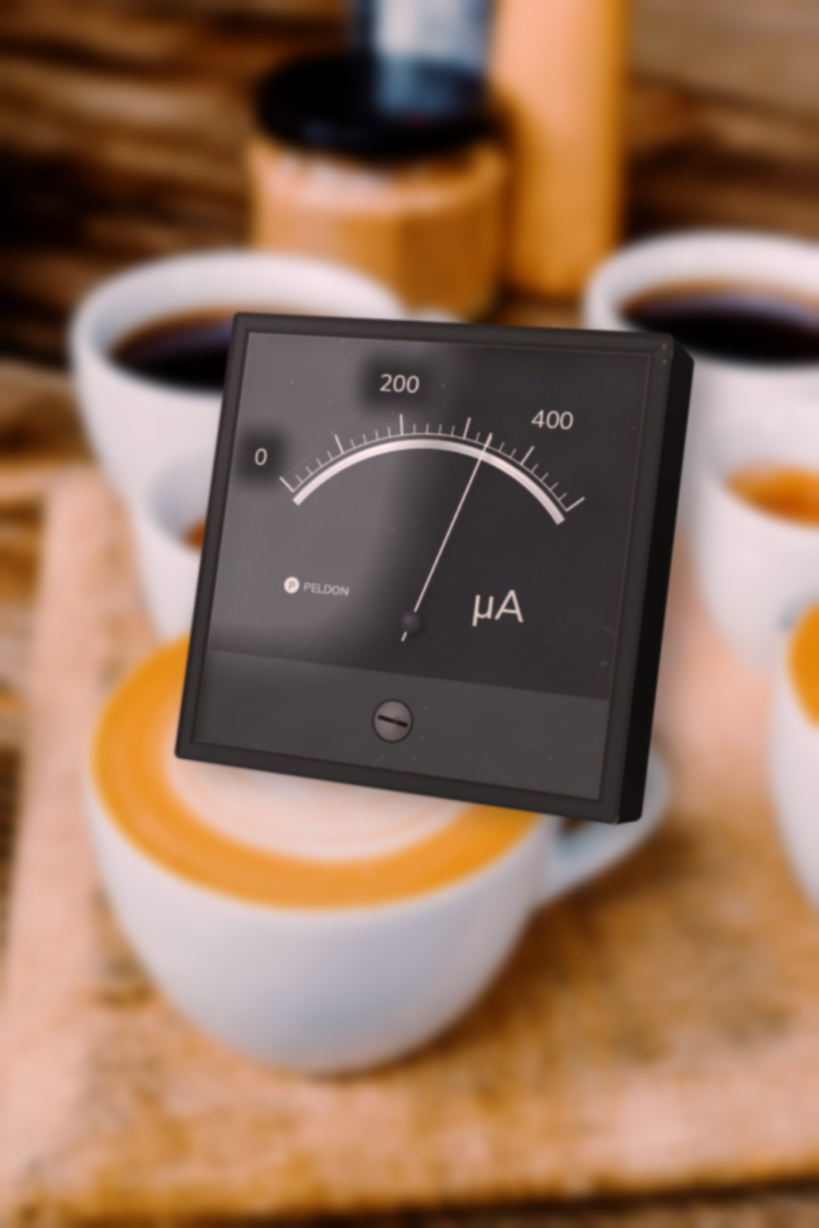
340 µA
